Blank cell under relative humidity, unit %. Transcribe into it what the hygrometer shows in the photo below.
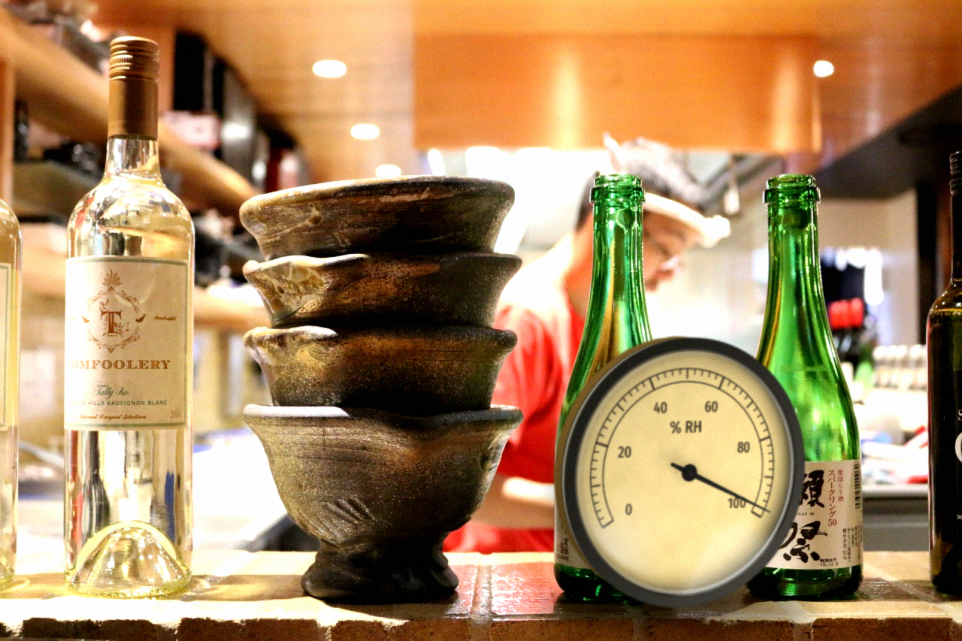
98 %
